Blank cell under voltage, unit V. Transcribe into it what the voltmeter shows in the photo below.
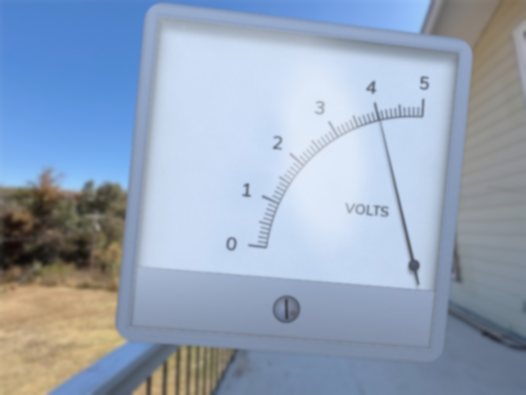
4 V
